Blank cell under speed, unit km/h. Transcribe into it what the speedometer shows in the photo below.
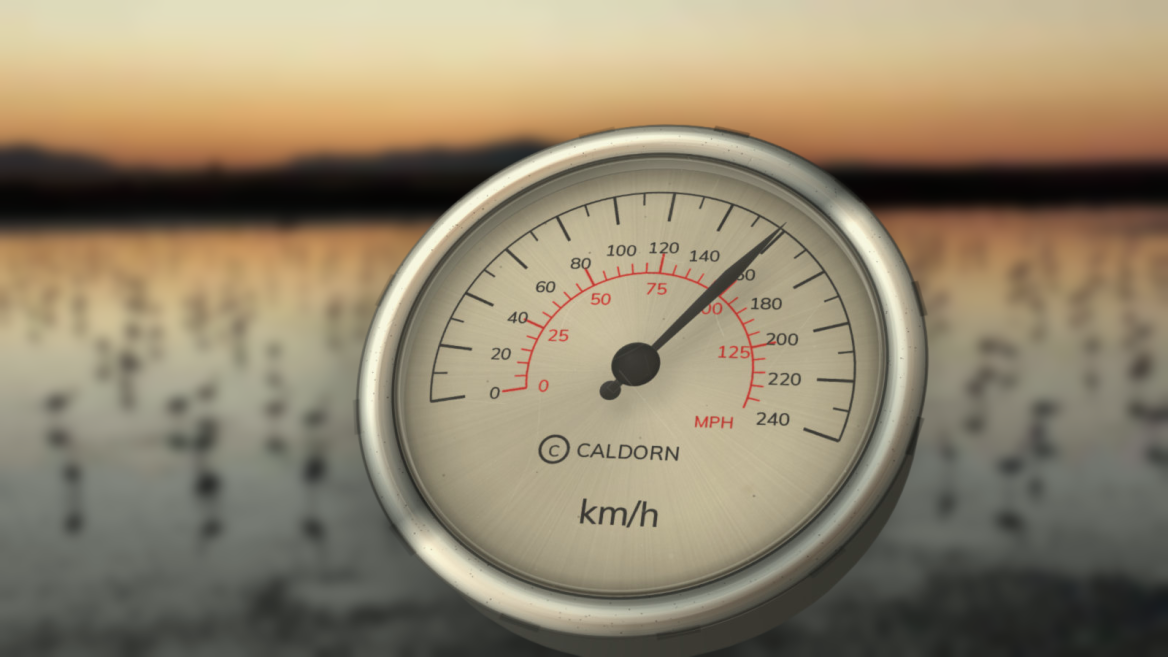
160 km/h
